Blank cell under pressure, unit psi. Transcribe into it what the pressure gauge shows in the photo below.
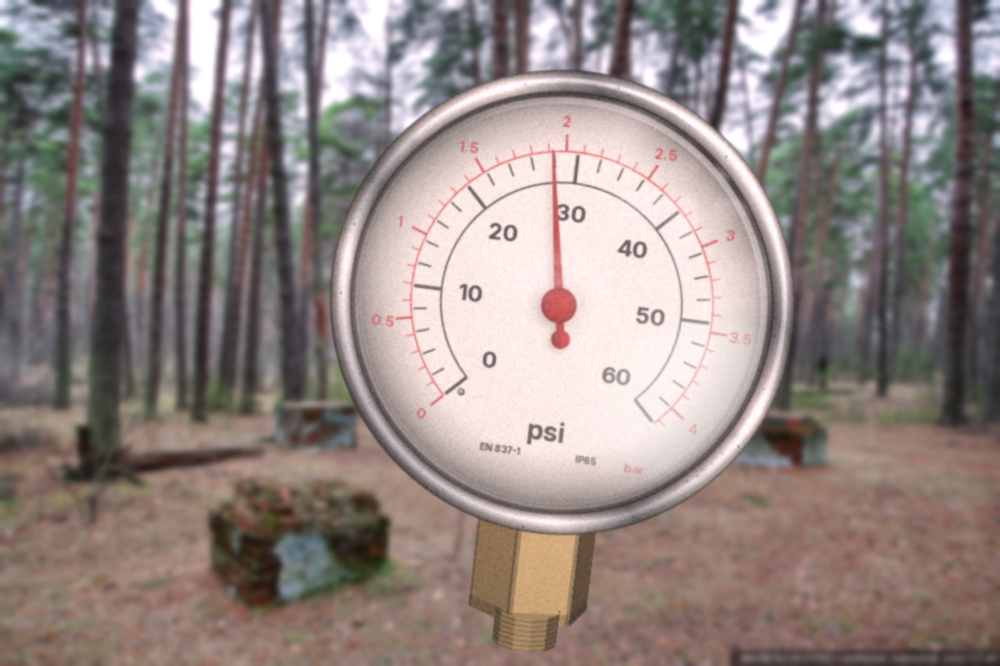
28 psi
